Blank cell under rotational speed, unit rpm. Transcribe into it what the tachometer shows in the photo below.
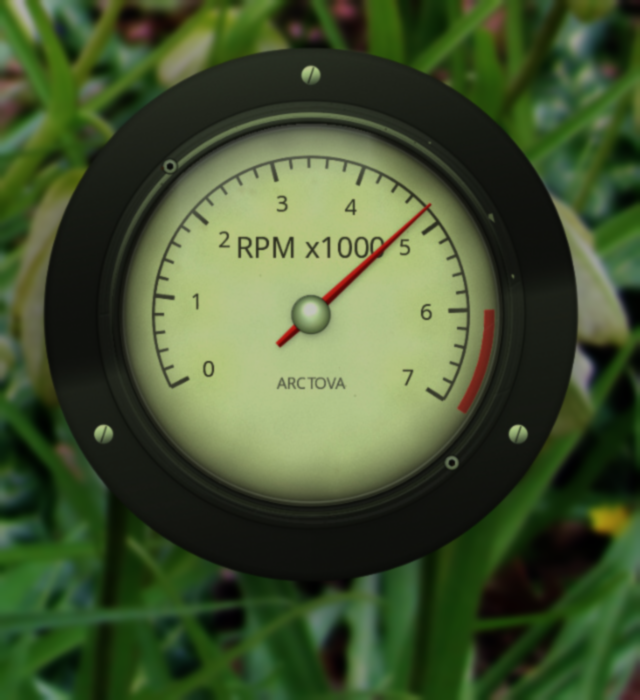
4800 rpm
